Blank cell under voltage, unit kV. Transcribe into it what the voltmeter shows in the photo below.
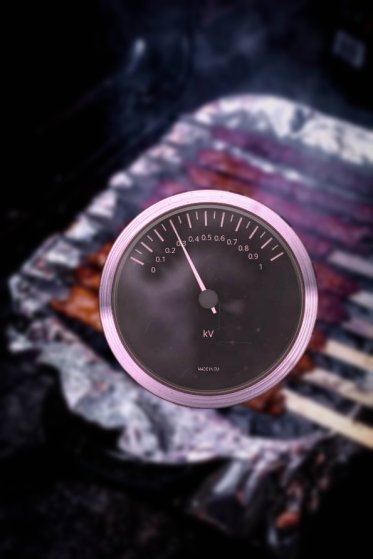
0.3 kV
